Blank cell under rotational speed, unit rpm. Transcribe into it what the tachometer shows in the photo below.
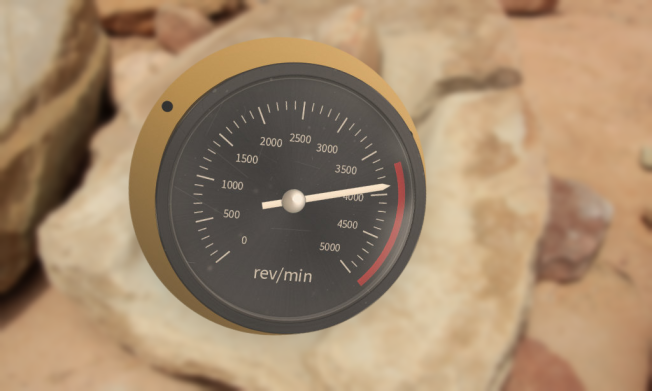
3900 rpm
